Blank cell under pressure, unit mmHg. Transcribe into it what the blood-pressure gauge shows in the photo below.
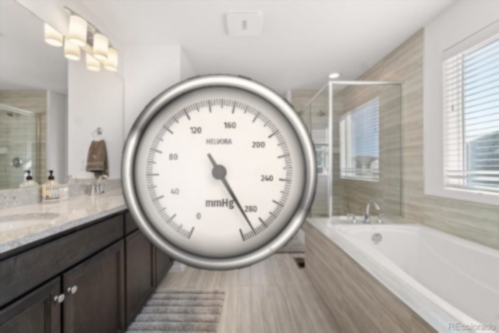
290 mmHg
